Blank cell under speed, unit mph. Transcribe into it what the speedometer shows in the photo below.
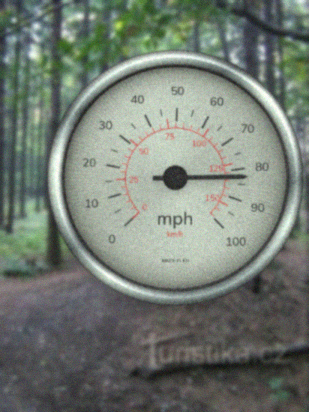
82.5 mph
